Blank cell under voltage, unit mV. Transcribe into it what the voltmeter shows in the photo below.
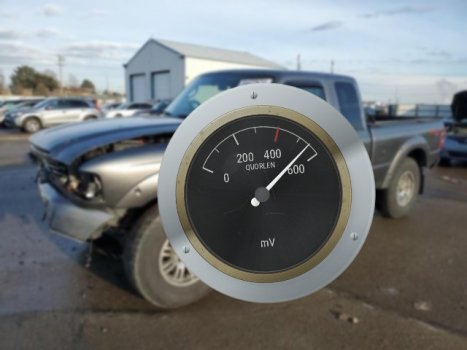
550 mV
